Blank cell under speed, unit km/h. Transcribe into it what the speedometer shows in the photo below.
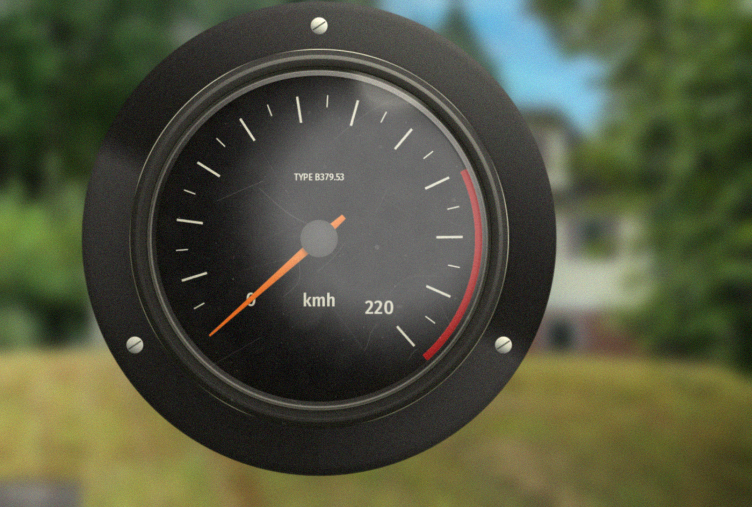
0 km/h
